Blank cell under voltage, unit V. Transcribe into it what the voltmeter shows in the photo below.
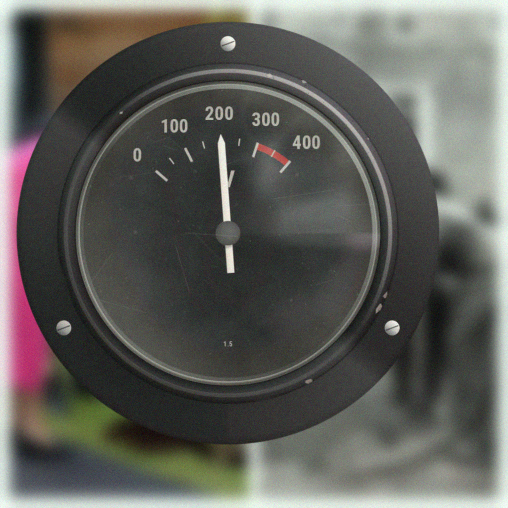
200 V
